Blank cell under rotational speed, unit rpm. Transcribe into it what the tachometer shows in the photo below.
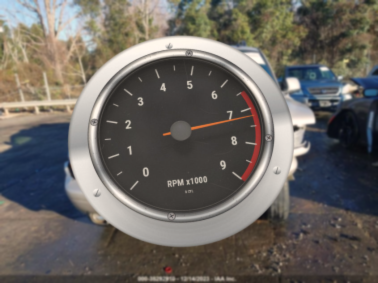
7250 rpm
